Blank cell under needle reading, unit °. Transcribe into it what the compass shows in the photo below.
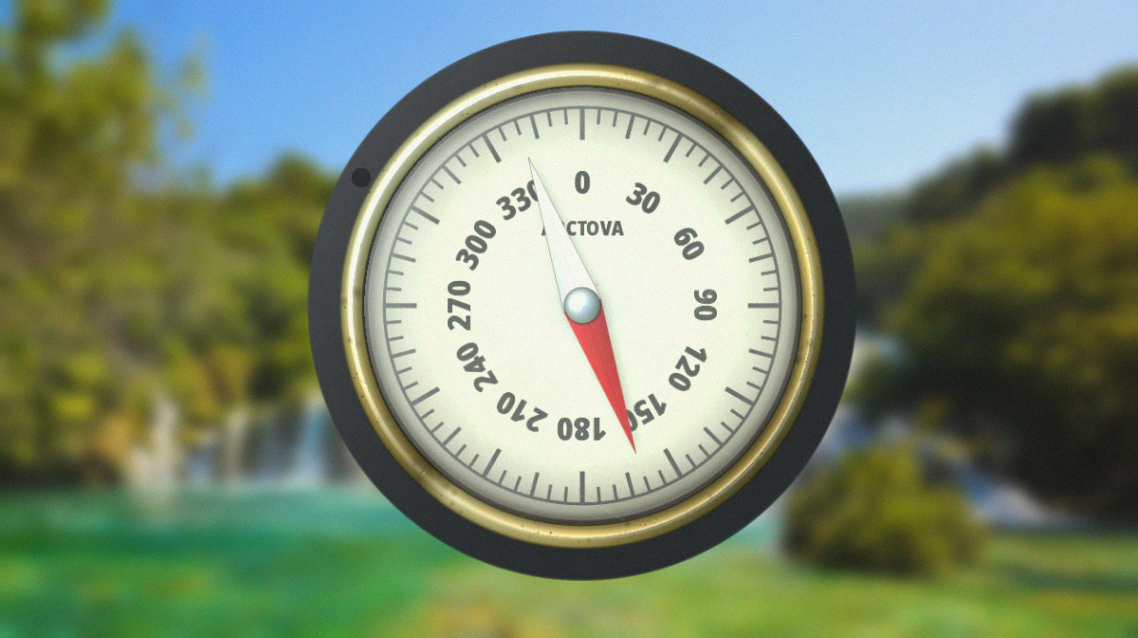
160 °
